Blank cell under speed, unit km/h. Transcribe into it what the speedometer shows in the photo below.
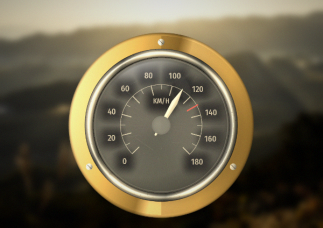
110 km/h
